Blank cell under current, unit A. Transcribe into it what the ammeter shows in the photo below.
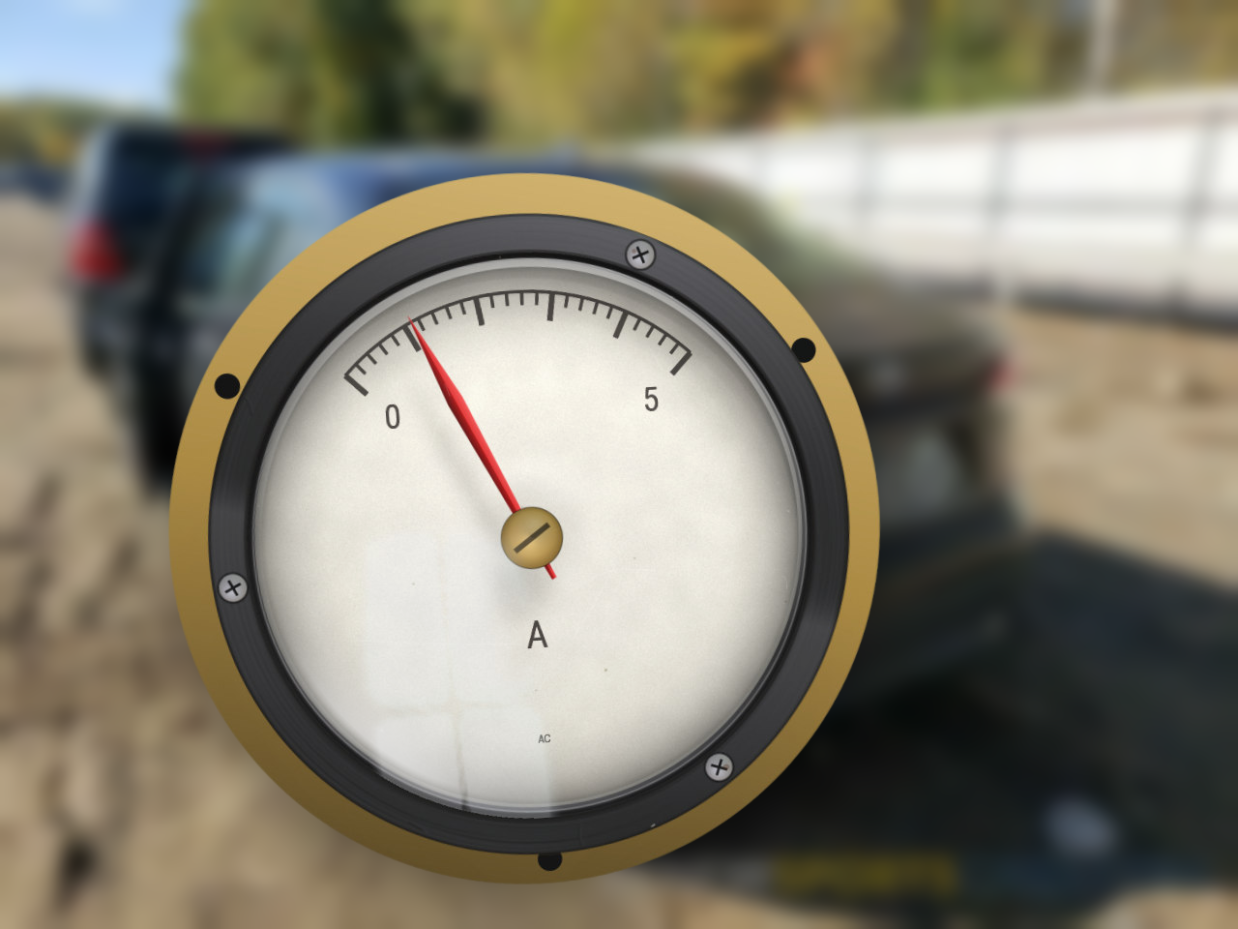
1.1 A
